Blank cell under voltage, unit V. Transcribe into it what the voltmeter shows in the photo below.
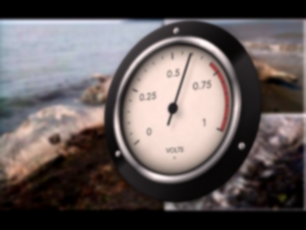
0.6 V
